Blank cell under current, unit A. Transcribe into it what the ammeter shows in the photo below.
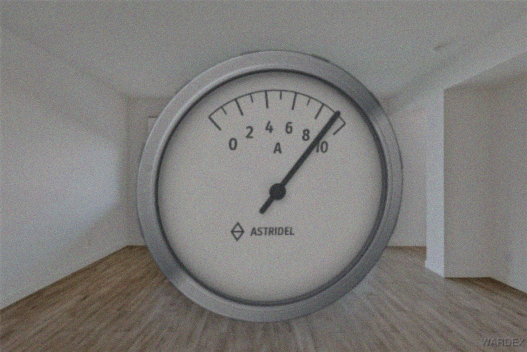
9 A
